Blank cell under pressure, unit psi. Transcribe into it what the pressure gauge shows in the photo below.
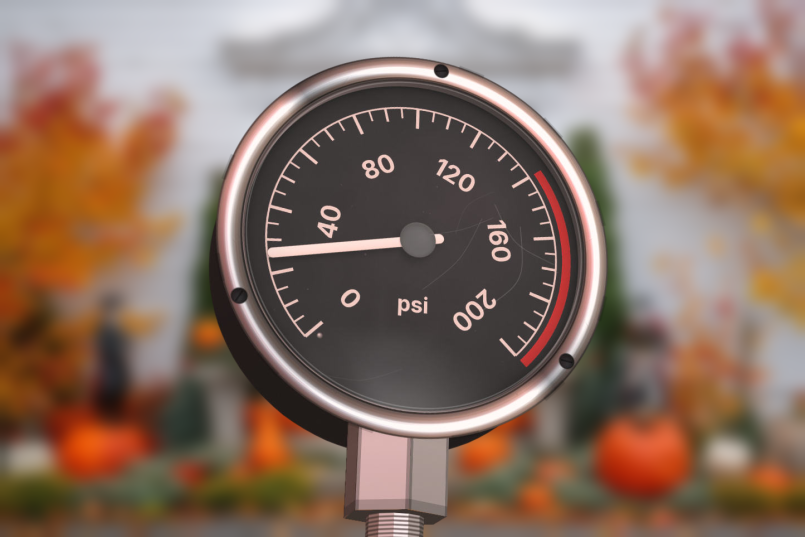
25 psi
